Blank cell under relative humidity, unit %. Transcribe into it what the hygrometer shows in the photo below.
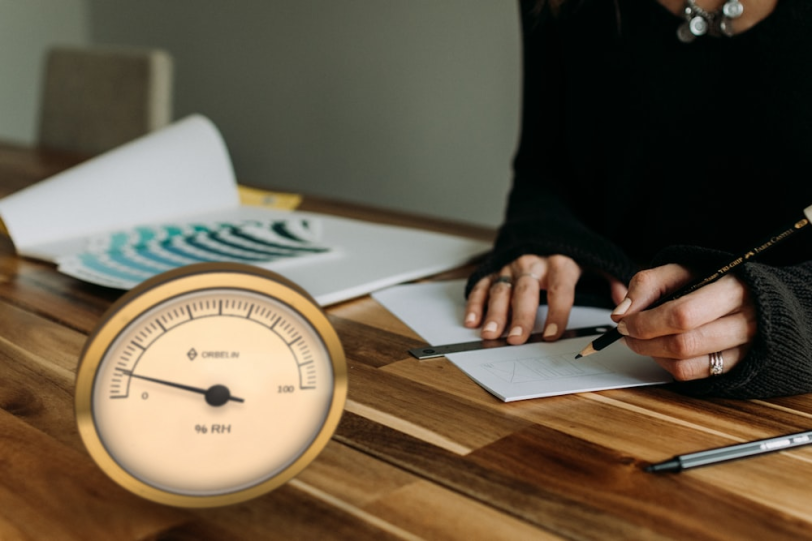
10 %
